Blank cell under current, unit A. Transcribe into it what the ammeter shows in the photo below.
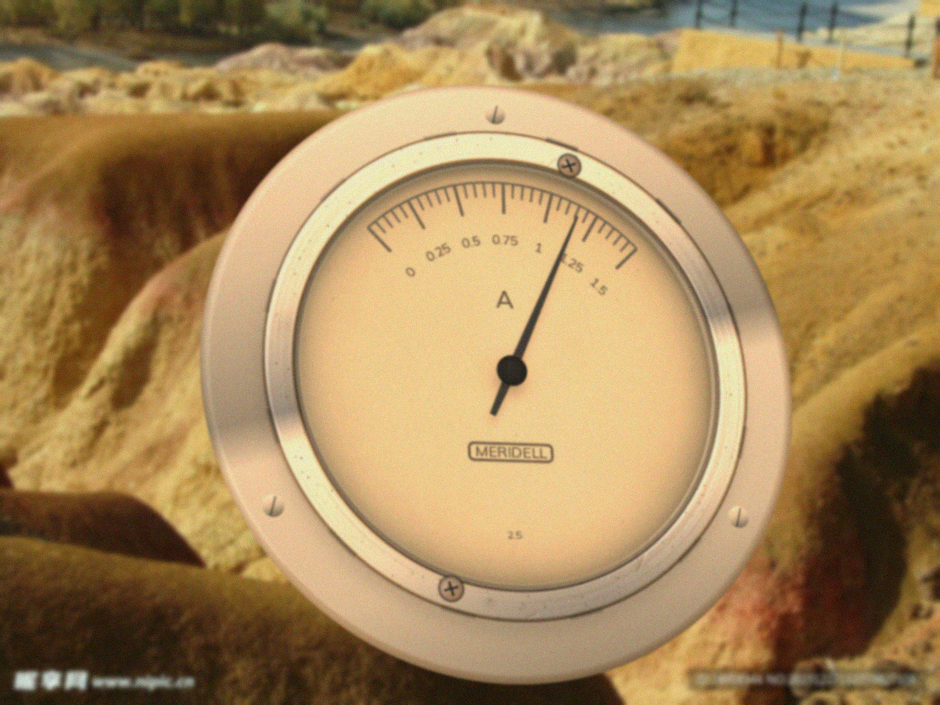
1.15 A
